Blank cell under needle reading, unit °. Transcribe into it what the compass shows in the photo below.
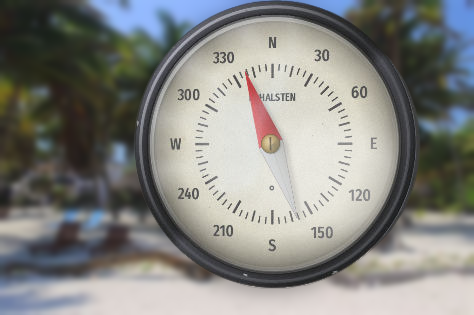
340 °
